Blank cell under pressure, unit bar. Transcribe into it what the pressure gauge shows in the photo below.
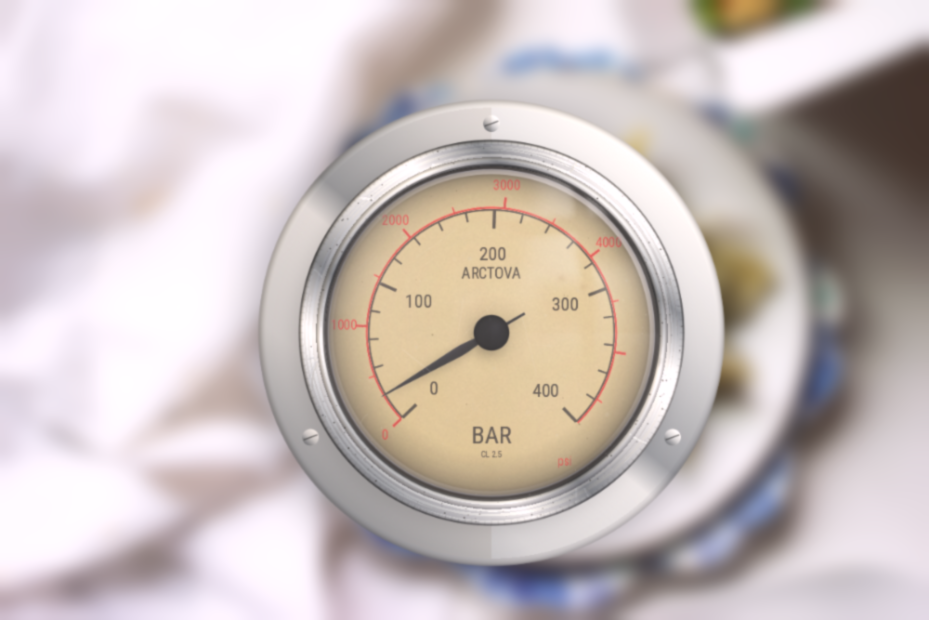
20 bar
